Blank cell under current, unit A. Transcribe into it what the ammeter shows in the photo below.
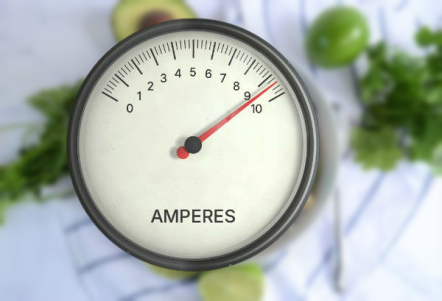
9.4 A
